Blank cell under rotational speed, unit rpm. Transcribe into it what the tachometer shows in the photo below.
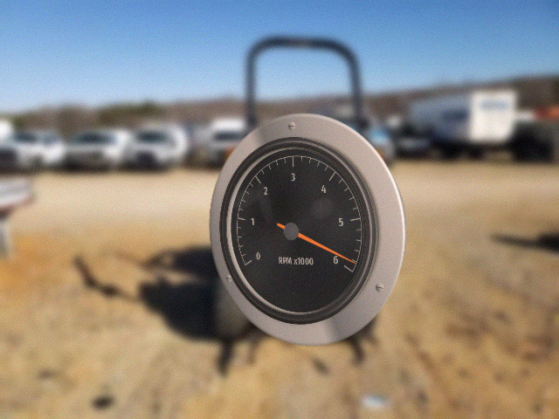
5800 rpm
